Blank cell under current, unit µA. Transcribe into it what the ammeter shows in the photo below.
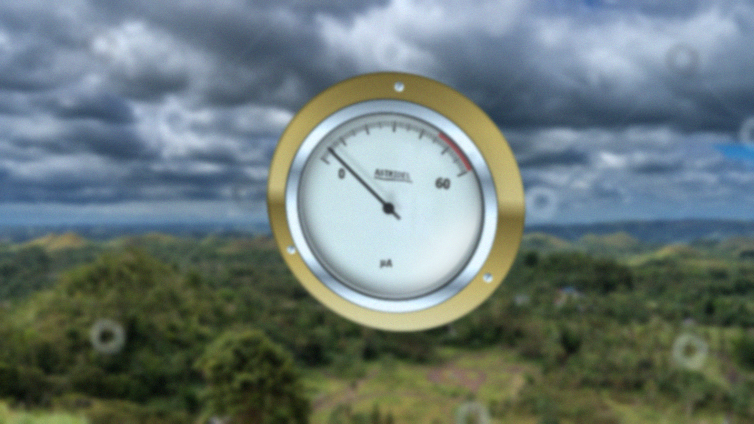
5 µA
